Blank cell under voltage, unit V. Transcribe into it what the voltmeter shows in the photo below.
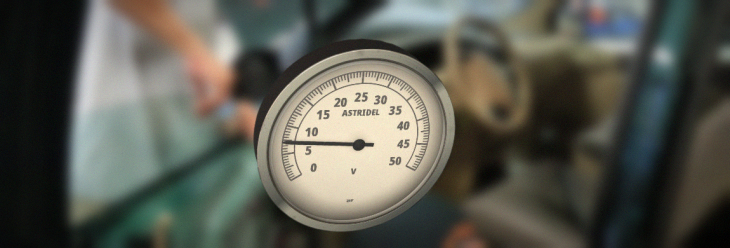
7.5 V
